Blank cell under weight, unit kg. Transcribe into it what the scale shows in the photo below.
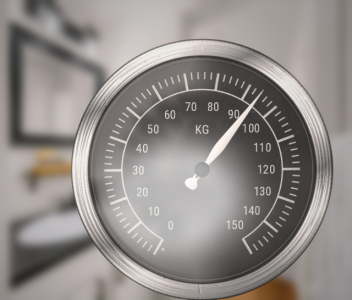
94 kg
